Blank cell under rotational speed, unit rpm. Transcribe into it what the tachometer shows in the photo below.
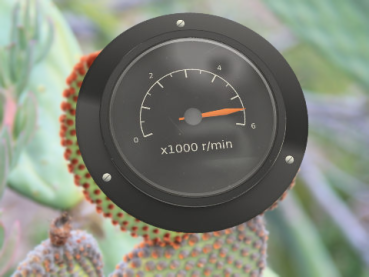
5500 rpm
